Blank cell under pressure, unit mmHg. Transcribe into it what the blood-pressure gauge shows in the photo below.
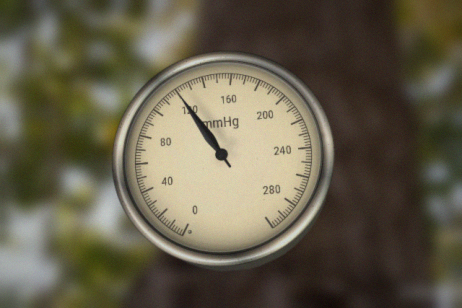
120 mmHg
